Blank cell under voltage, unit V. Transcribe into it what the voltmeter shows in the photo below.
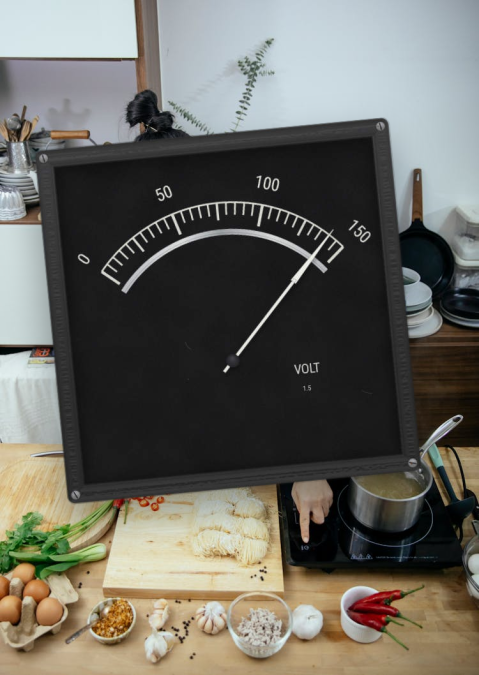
140 V
